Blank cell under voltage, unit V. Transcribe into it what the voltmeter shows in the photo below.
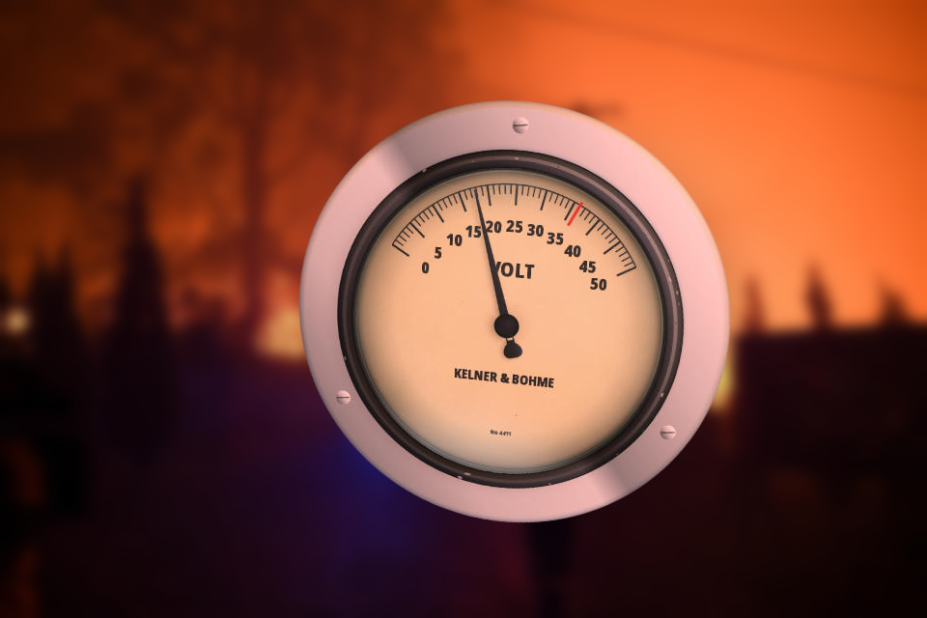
18 V
